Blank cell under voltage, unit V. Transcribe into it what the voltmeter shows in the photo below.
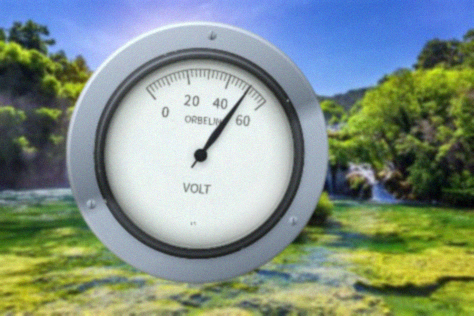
50 V
